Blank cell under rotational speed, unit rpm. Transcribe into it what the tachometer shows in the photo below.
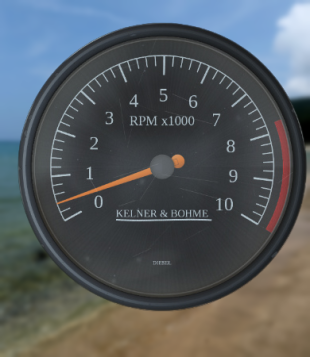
400 rpm
